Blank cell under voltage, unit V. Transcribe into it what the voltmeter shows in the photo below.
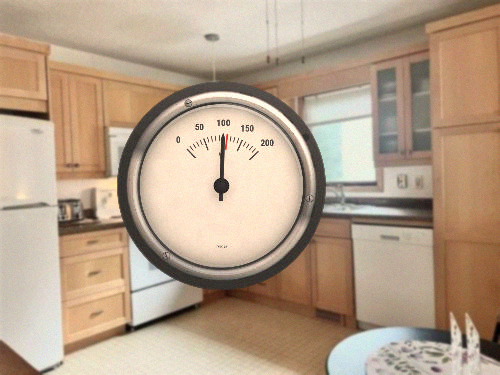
100 V
